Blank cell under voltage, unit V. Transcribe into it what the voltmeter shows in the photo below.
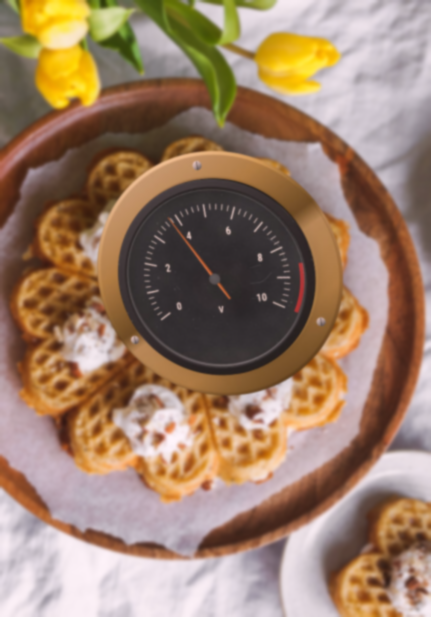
3.8 V
